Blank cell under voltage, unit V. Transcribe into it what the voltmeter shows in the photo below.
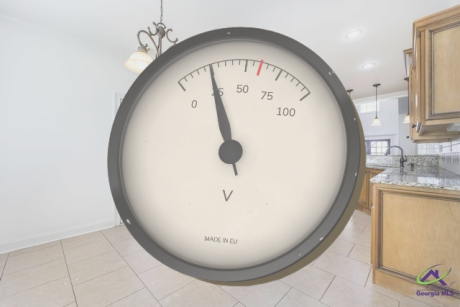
25 V
